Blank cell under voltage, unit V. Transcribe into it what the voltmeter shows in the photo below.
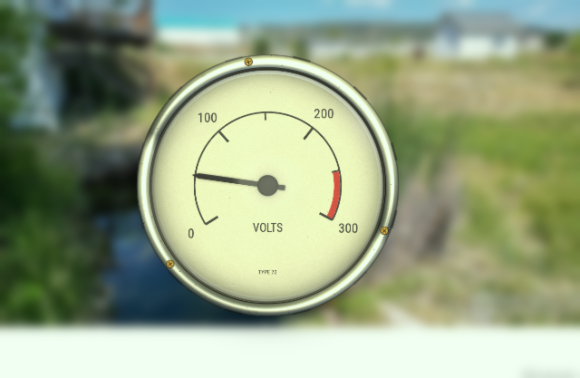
50 V
